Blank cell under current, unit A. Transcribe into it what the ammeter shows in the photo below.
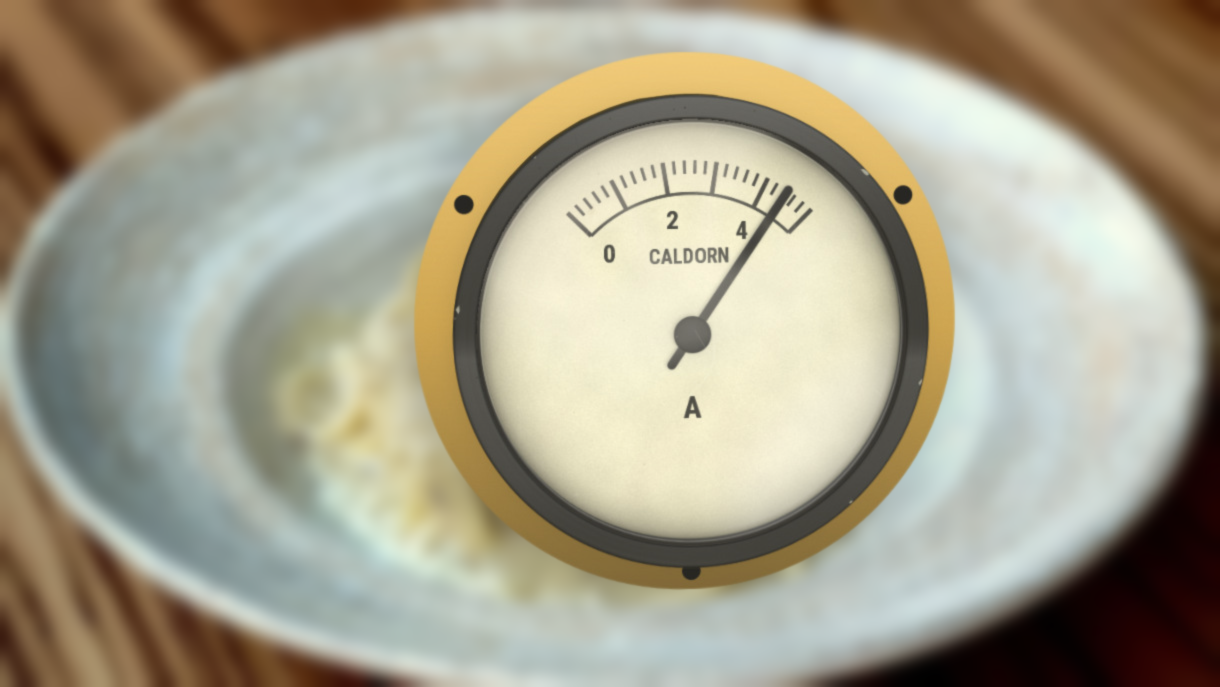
4.4 A
